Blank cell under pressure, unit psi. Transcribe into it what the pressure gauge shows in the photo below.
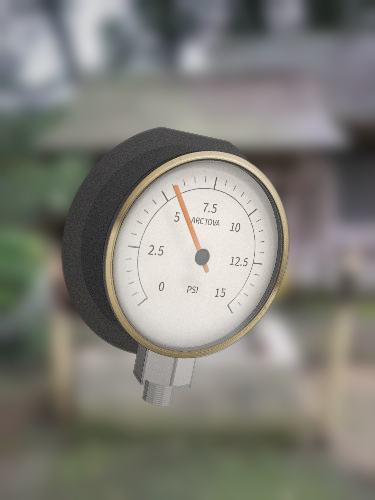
5.5 psi
